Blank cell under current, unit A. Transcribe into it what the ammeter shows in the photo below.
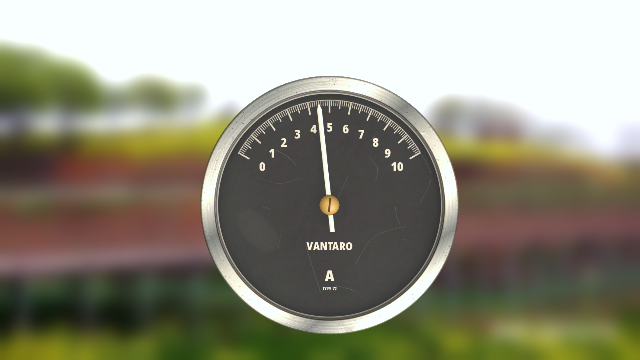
4.5 A
